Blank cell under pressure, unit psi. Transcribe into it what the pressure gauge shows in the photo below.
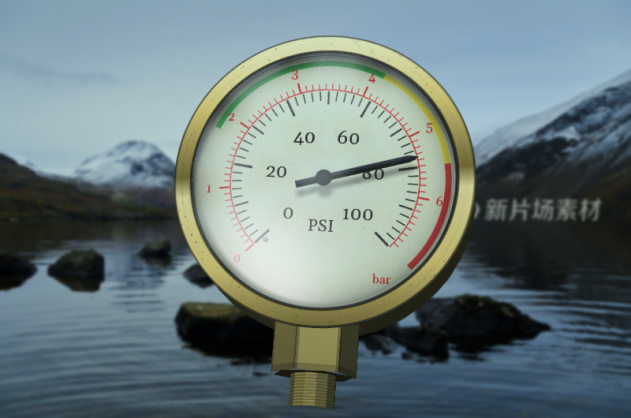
78 psi
